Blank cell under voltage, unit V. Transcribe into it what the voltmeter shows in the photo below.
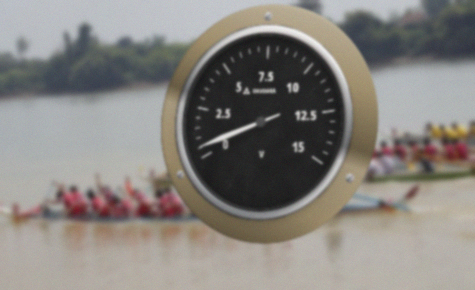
0.5 V
